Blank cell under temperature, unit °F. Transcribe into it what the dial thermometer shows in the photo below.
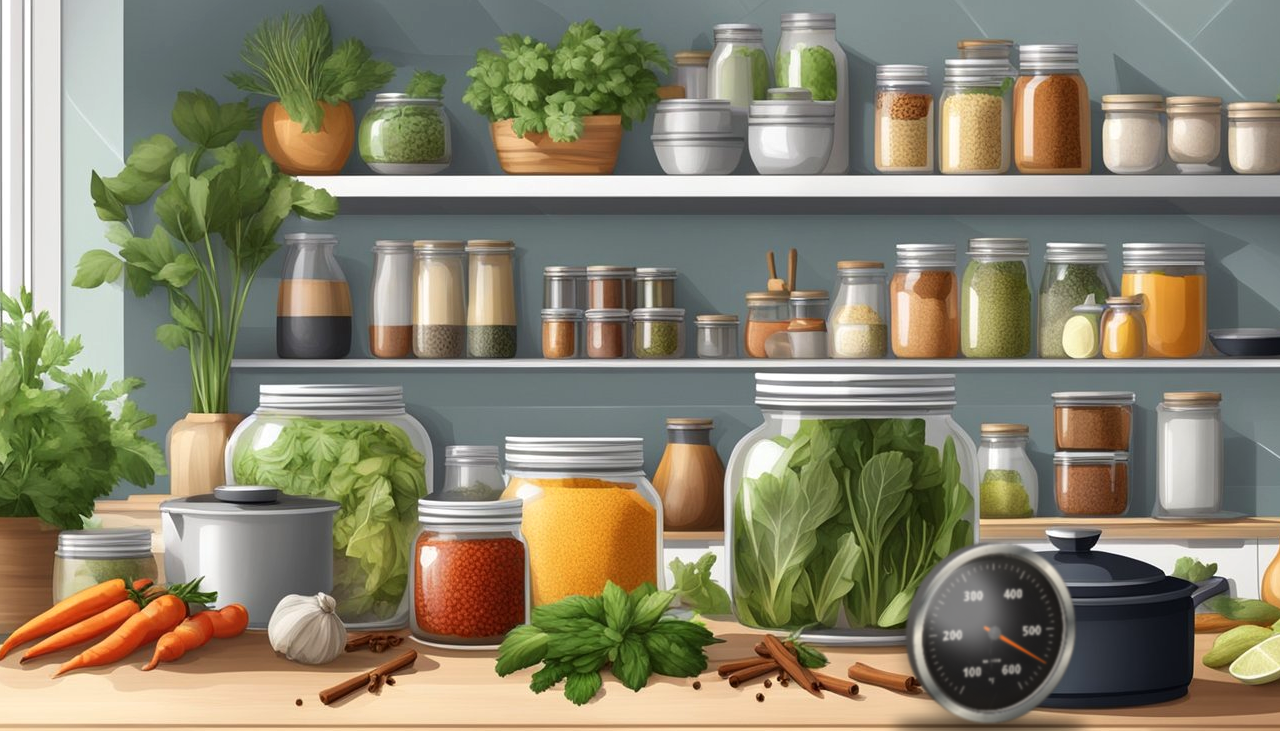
550 °F
